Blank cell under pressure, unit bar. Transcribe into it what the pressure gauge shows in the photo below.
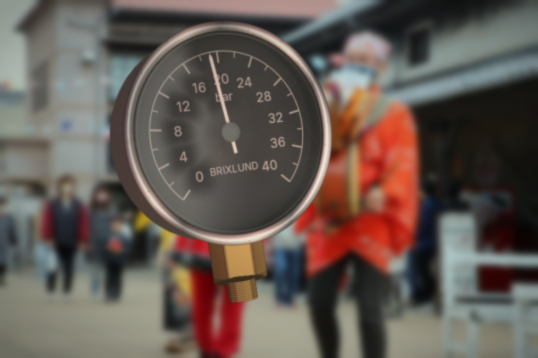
19 bar
